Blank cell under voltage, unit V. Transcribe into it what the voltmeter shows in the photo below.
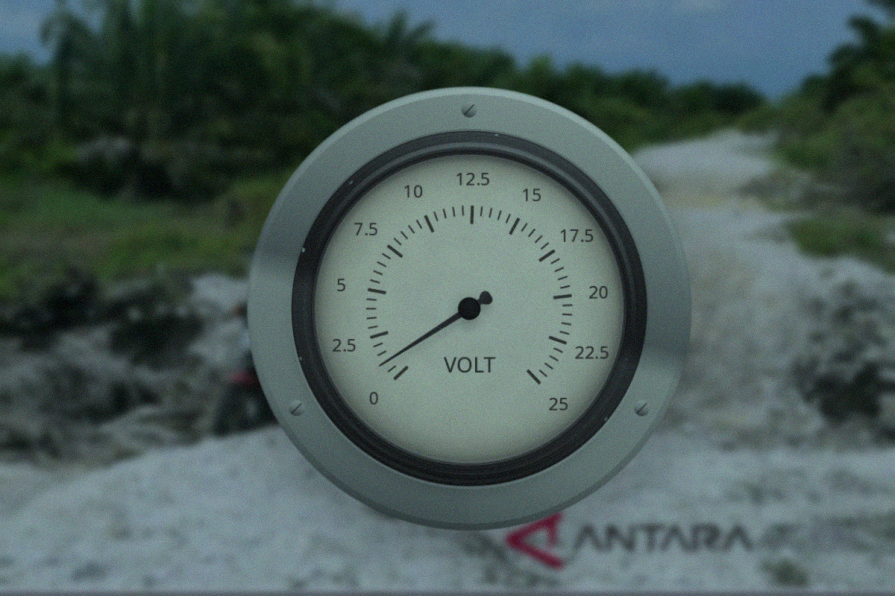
1 V
